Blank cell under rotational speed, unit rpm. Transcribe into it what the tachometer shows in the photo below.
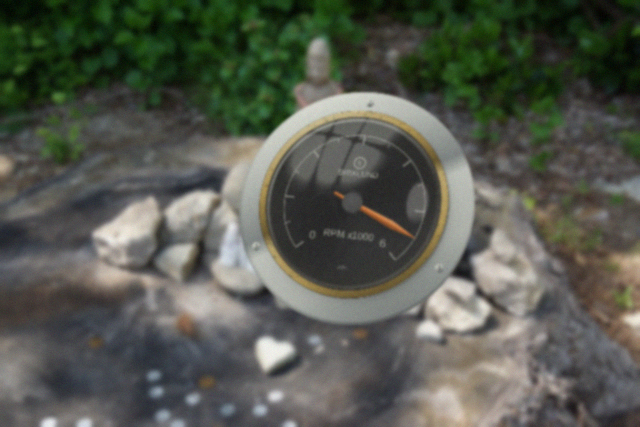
5500 rpm
